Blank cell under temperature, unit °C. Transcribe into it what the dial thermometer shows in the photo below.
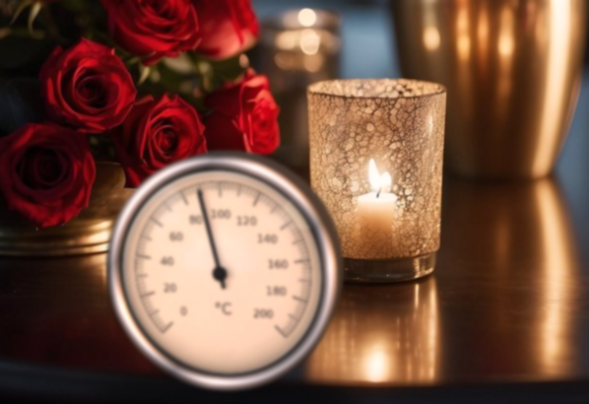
90 °C
